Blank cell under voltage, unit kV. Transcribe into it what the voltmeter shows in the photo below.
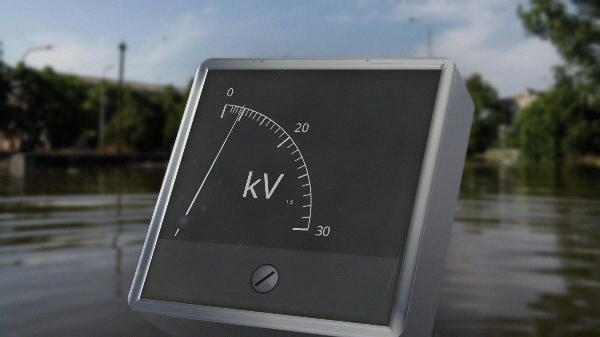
10 kV
